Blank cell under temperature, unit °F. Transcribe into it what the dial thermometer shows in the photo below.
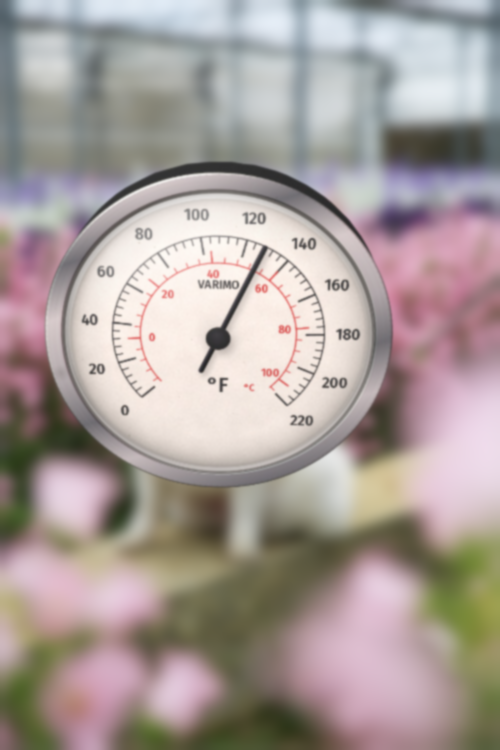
128 °F
